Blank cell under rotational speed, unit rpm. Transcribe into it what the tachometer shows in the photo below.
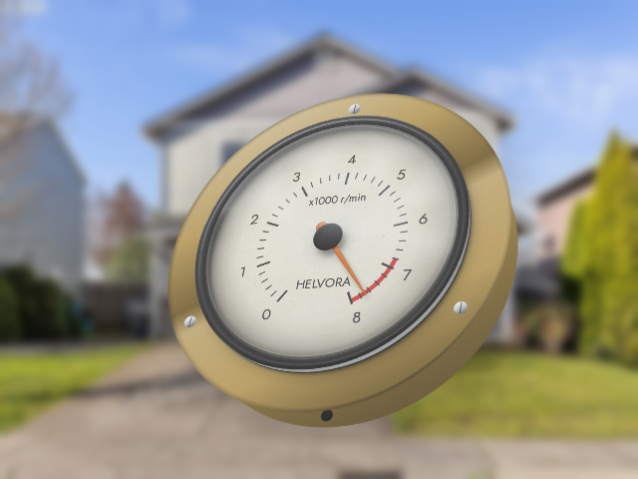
7700 rpm
